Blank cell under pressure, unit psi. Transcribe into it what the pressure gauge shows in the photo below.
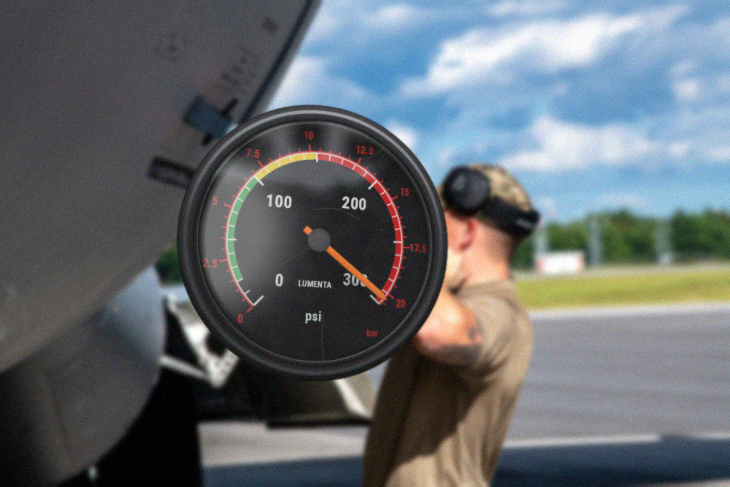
295 psi
